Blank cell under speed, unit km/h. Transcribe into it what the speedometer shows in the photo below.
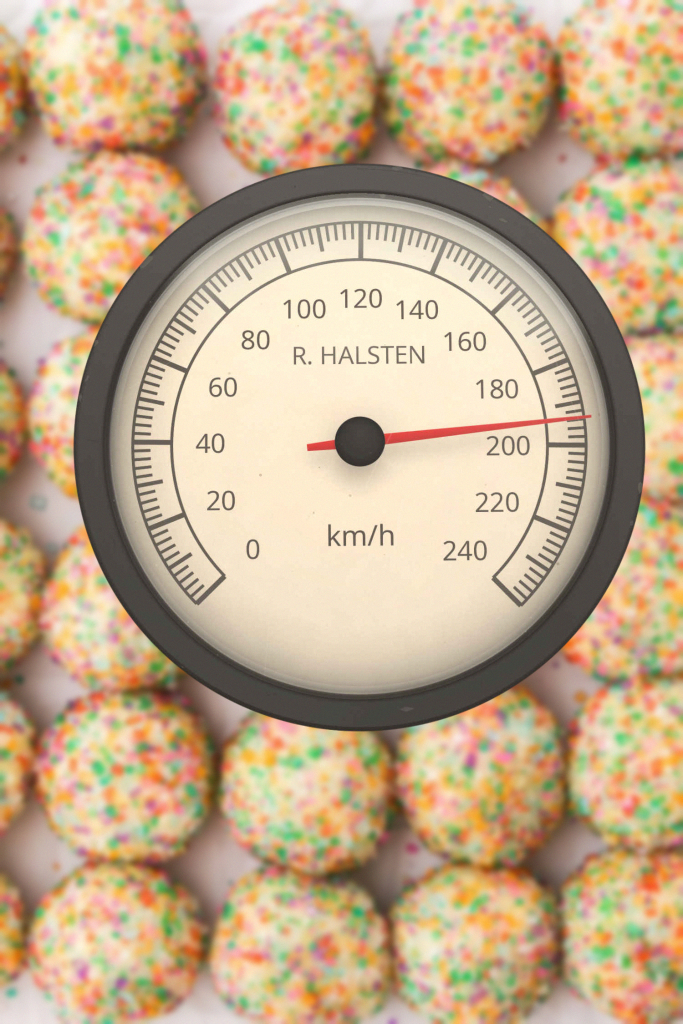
194 km/h
